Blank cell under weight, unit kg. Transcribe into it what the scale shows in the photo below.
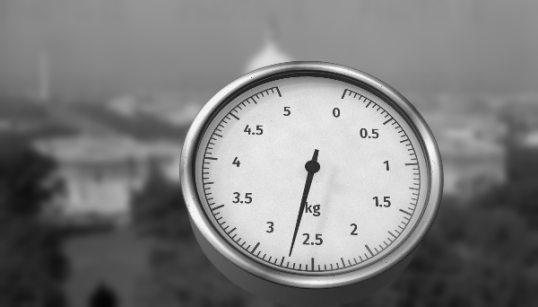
2.7 kg
